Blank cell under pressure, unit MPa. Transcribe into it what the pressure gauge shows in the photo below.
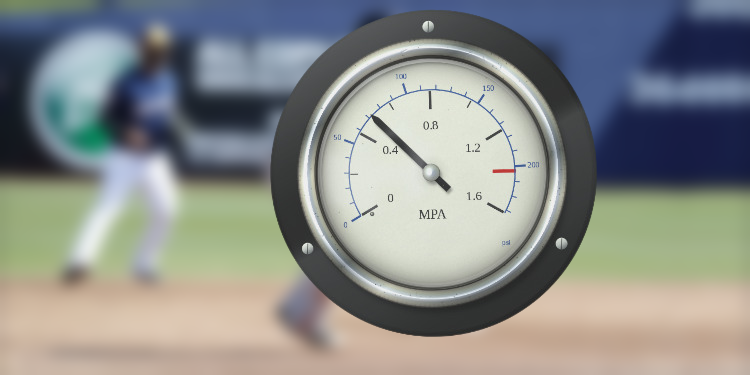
0.5 MPa
